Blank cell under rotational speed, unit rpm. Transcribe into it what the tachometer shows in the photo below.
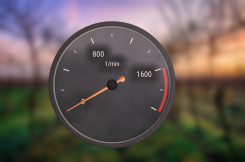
0 rpm
